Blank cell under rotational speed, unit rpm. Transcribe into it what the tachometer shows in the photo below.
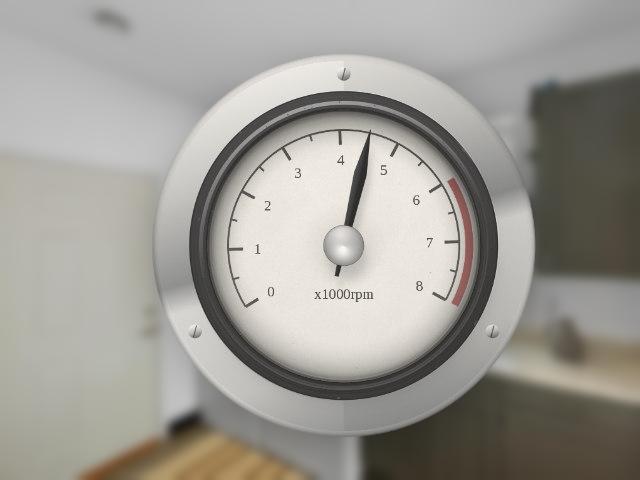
4500 rpm
